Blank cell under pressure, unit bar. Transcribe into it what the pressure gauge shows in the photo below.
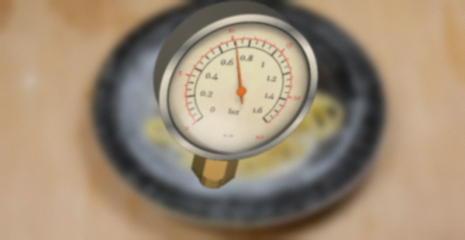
0.7 bar
